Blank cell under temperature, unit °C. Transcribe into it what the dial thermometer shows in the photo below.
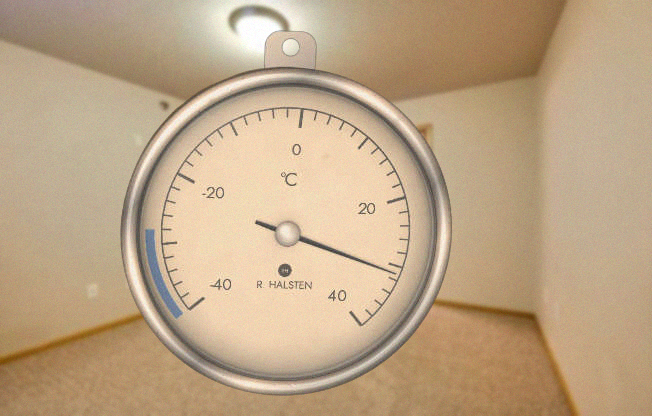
31 °C
